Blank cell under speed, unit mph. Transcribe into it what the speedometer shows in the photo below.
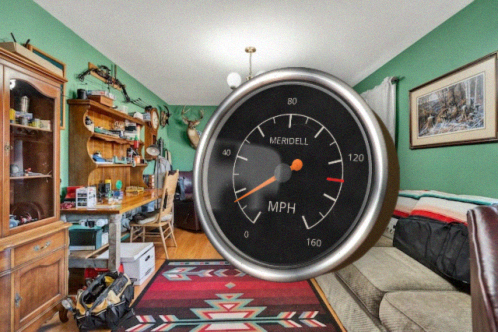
15 mph
